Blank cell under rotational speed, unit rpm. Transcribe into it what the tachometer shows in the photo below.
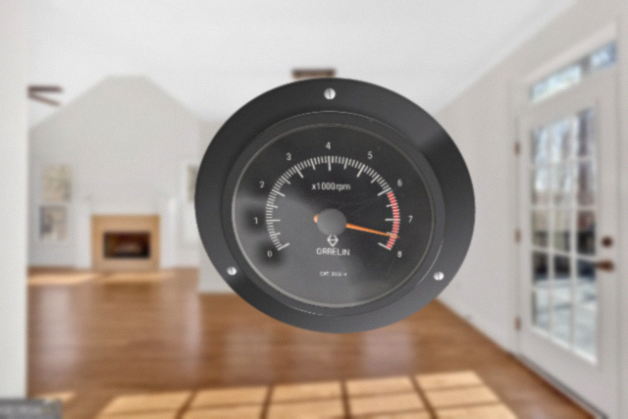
7500 rpm
